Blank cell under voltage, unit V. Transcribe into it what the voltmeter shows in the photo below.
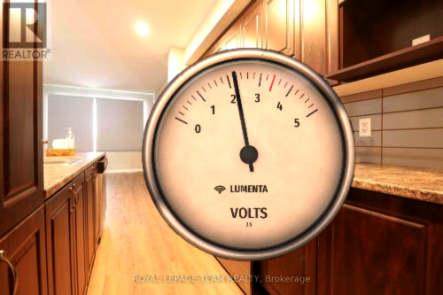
2.2 V
